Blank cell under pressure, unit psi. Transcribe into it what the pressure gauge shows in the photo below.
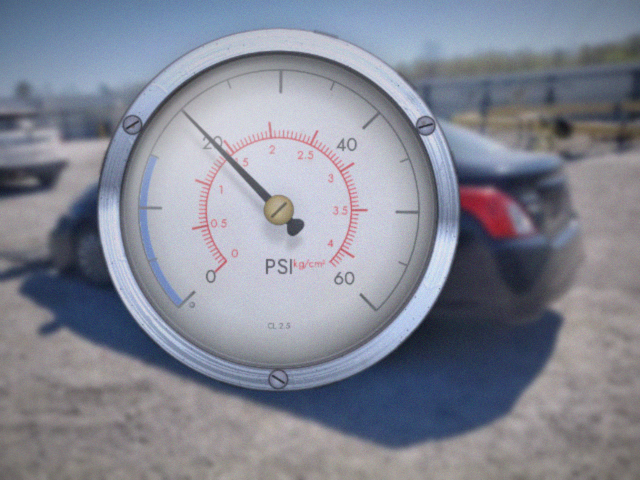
20 psi
